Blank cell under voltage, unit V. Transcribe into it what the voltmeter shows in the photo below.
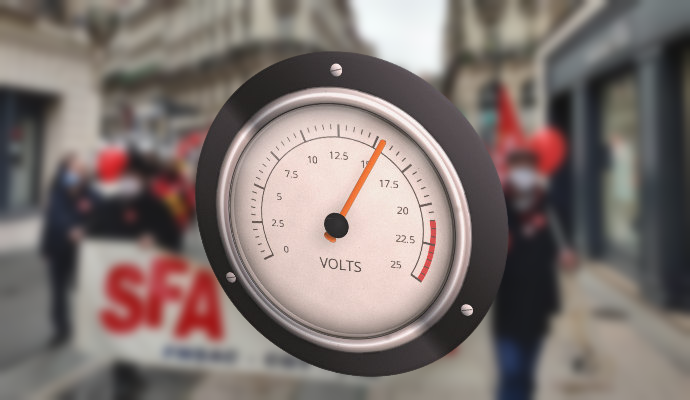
15.5 V
